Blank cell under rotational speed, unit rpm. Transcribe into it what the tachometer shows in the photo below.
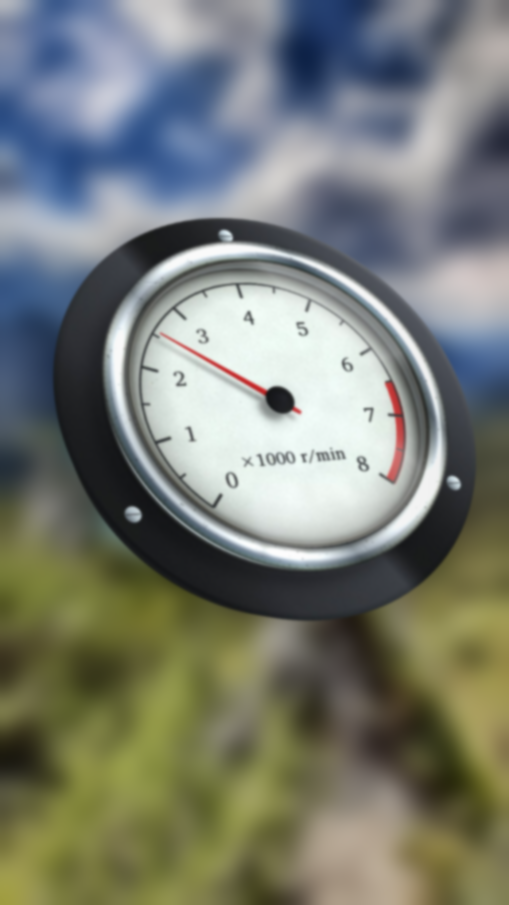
2500 rpm
